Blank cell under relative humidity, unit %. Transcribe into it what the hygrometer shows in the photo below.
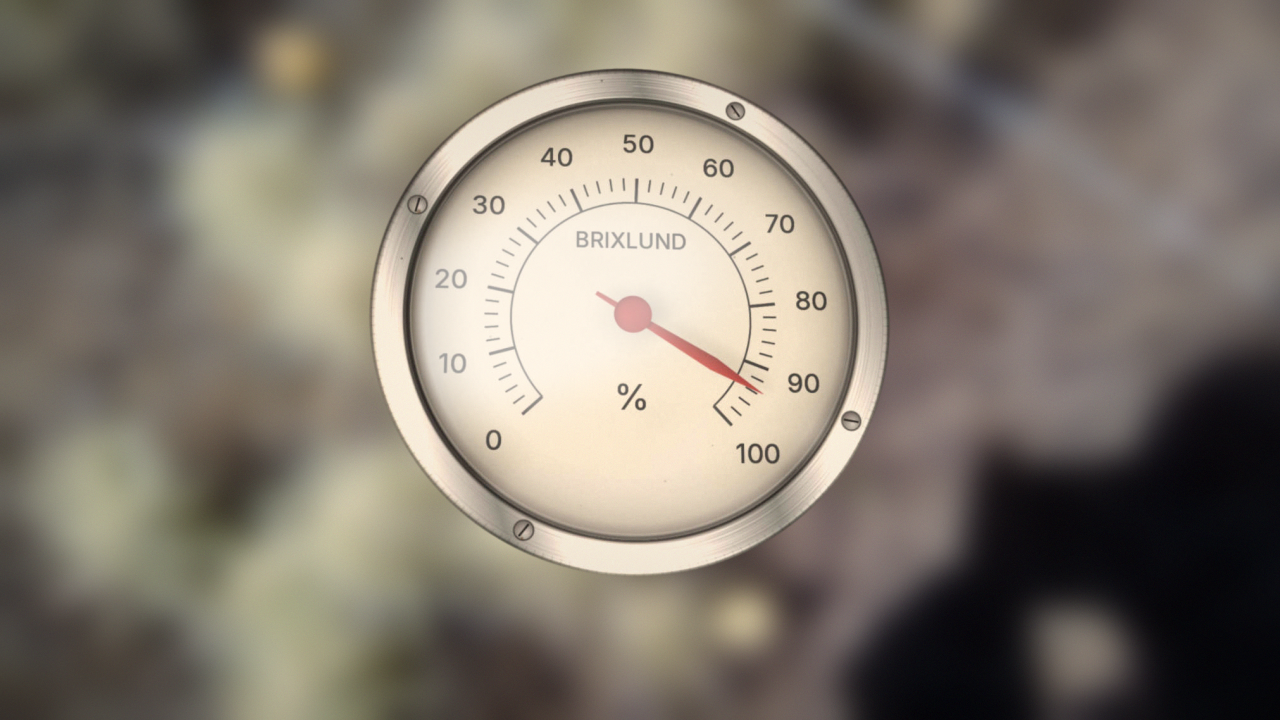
94 %
